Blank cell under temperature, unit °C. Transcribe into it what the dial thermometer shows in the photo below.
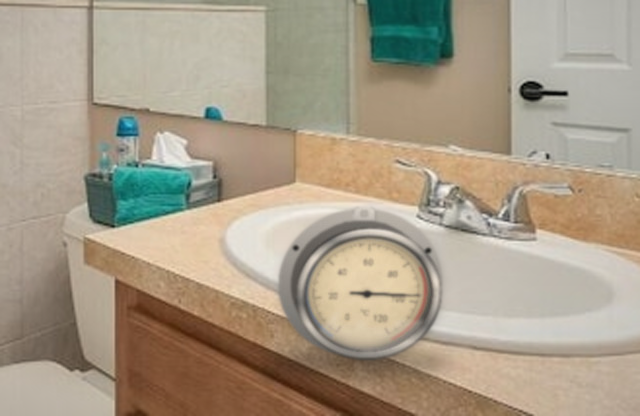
96 °C
